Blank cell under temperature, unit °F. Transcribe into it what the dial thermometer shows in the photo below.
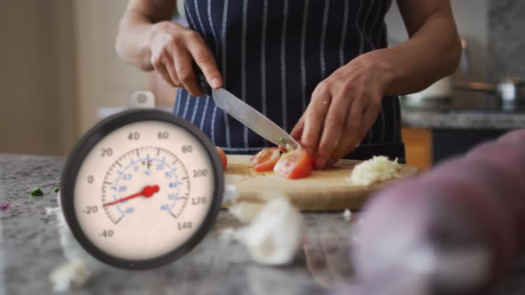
-20 °F
